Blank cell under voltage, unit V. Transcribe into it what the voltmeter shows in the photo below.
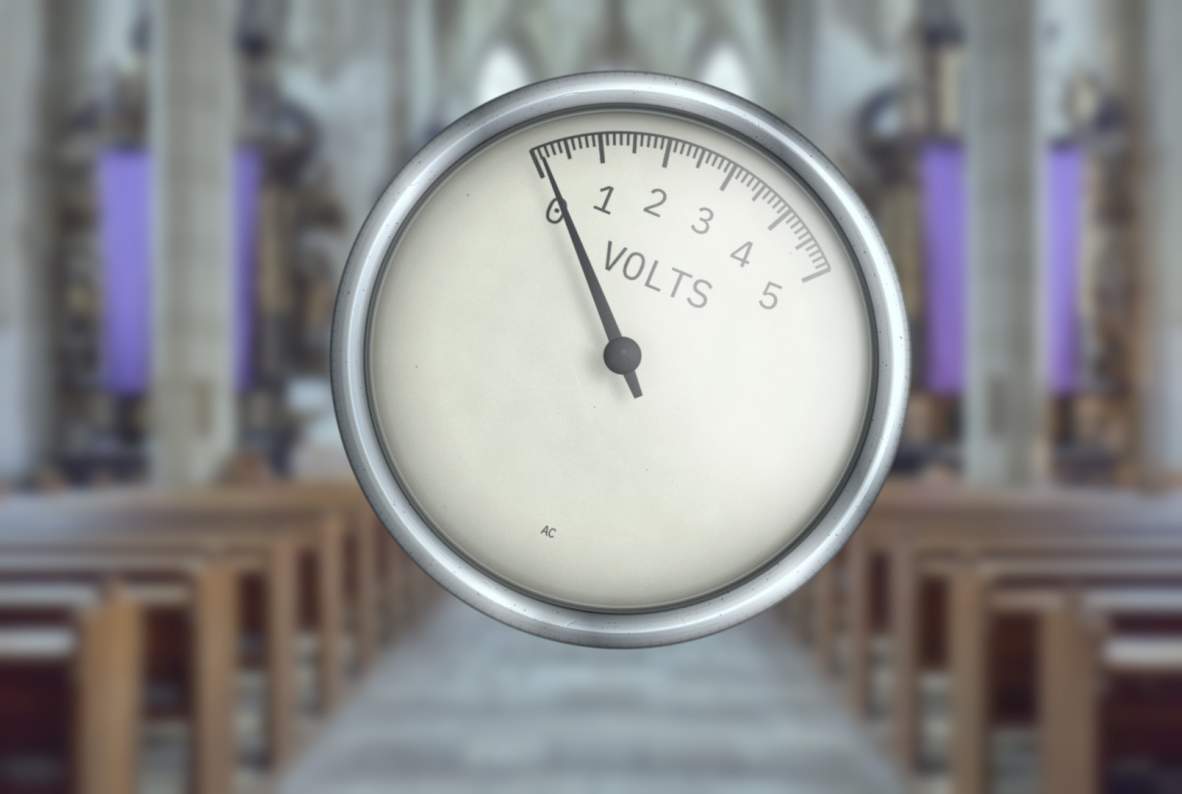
0.1 V
